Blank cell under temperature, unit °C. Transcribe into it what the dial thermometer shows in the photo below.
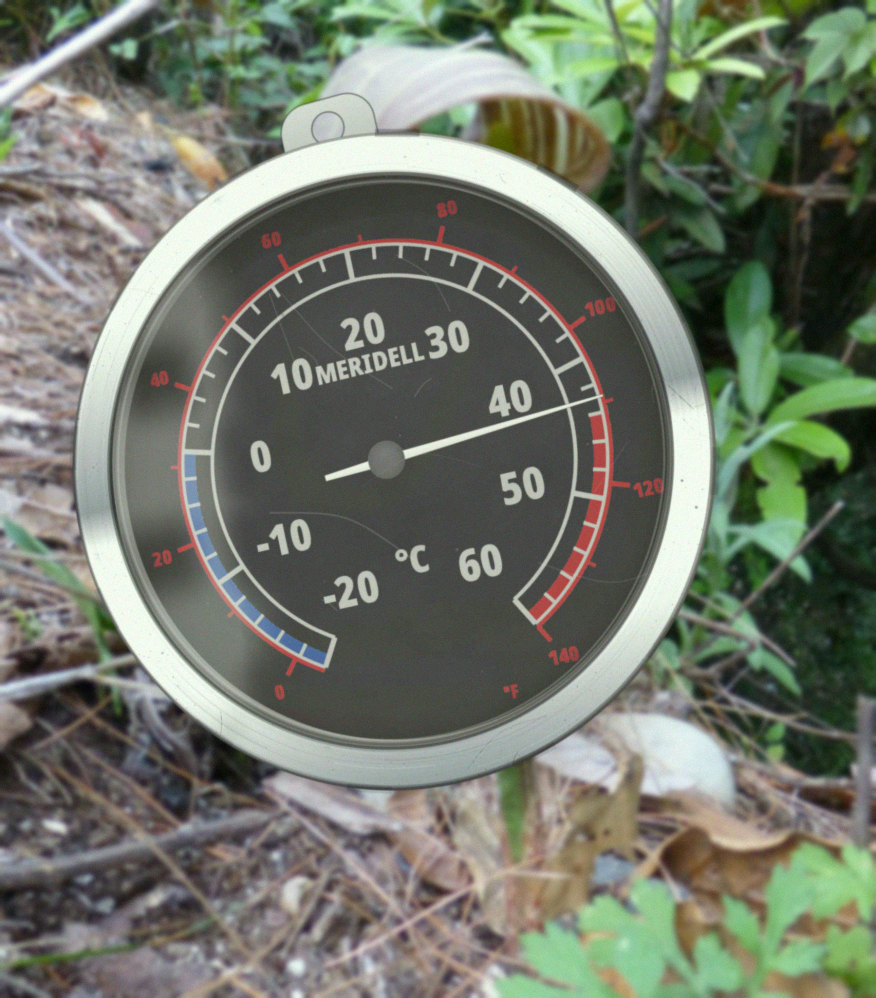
43 °C
